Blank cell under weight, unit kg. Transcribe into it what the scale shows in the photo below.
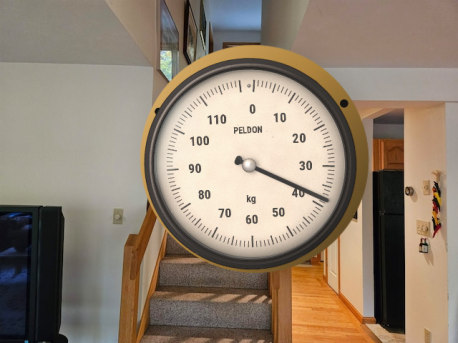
38 kg
